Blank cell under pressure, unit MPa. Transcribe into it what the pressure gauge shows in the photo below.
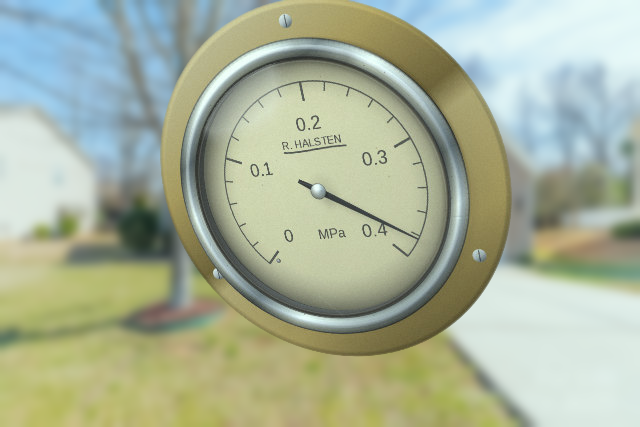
0.38 MPa
